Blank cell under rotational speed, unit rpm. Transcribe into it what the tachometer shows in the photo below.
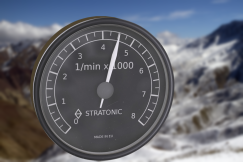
4500 rpm
